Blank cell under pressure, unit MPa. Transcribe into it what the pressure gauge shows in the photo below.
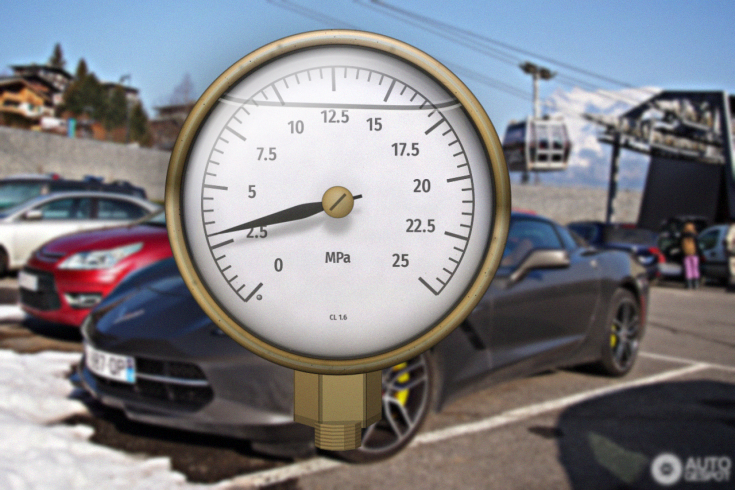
3 MPa
